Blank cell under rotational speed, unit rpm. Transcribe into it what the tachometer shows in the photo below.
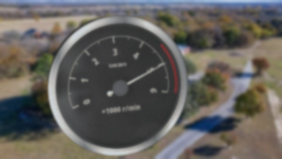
5000 rpm
